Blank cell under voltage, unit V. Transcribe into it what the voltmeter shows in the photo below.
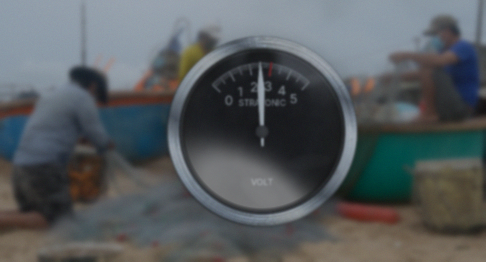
2.5 V
